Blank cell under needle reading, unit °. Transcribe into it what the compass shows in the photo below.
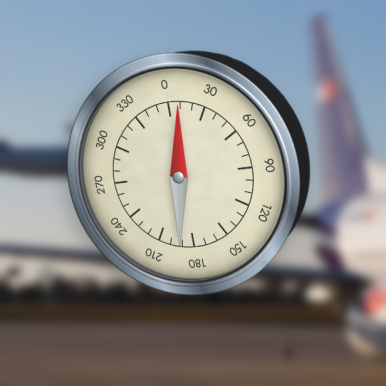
10 °
